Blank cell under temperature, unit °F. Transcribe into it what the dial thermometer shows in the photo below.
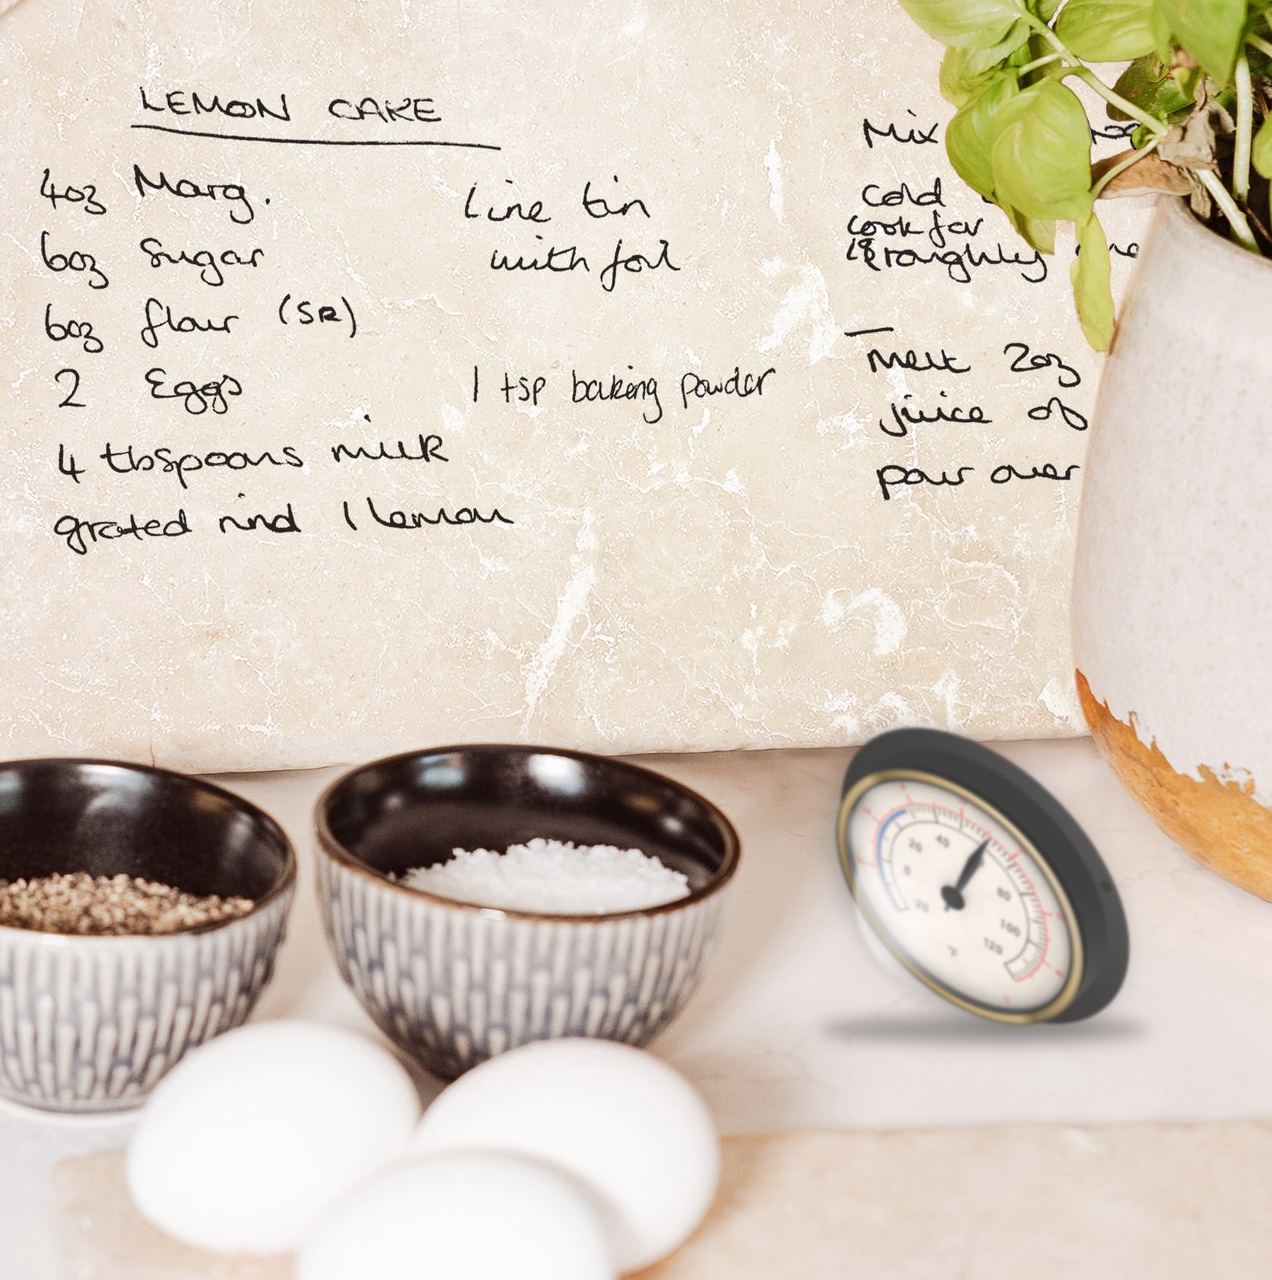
60 °F
